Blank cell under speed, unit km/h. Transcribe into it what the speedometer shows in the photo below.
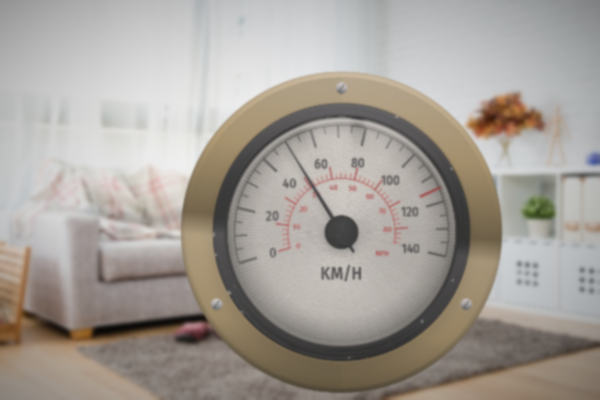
50 km/h
